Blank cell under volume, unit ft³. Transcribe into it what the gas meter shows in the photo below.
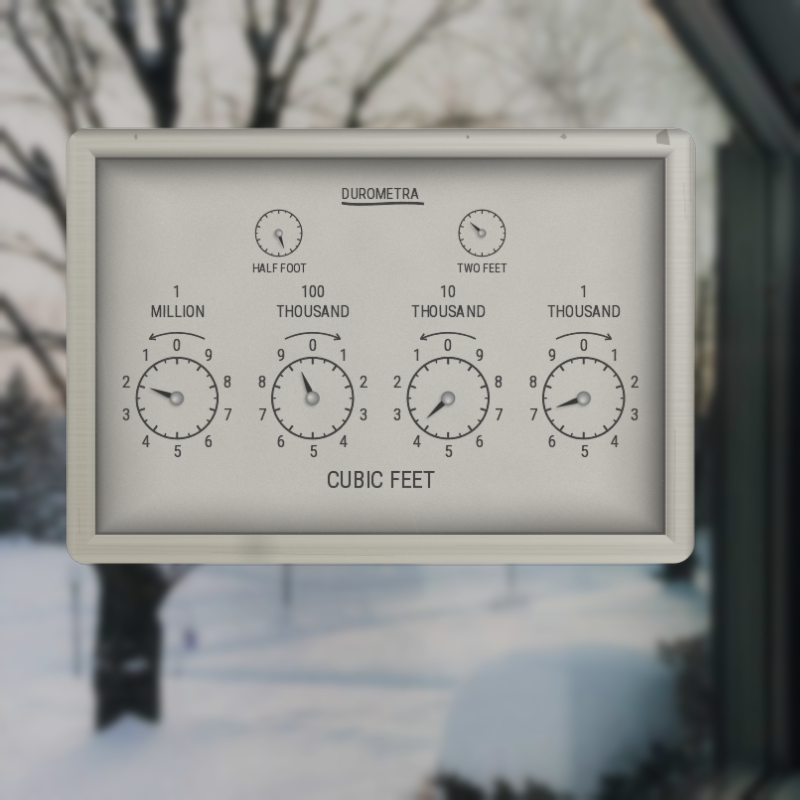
193700 ft³
